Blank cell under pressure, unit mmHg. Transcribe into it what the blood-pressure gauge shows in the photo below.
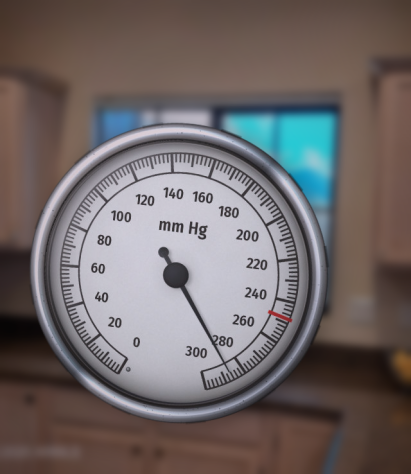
286 mmHg
